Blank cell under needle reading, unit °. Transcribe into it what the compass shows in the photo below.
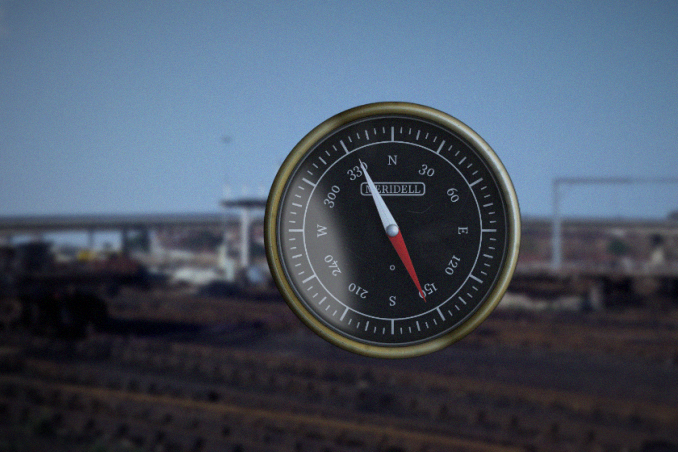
155 °
